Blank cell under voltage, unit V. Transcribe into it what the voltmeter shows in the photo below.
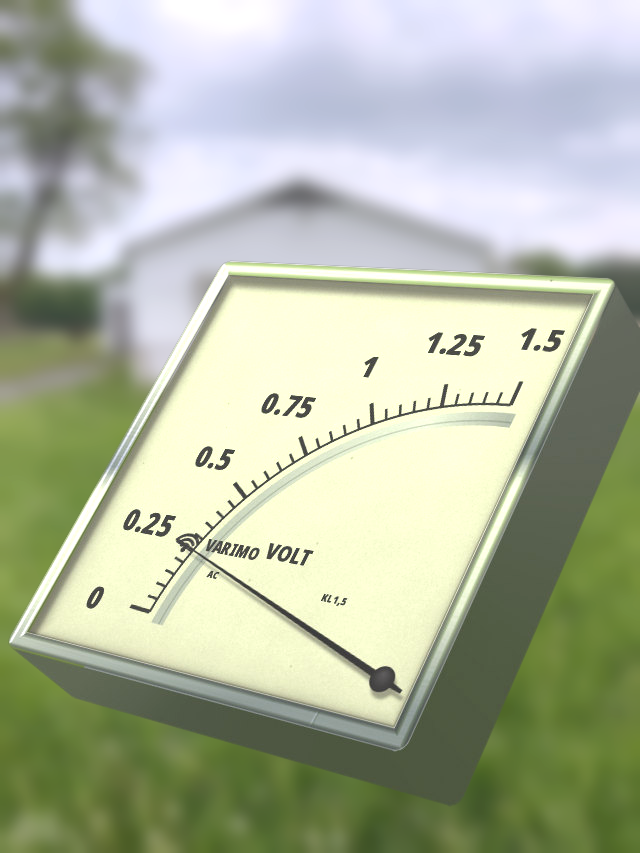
0.25 V
